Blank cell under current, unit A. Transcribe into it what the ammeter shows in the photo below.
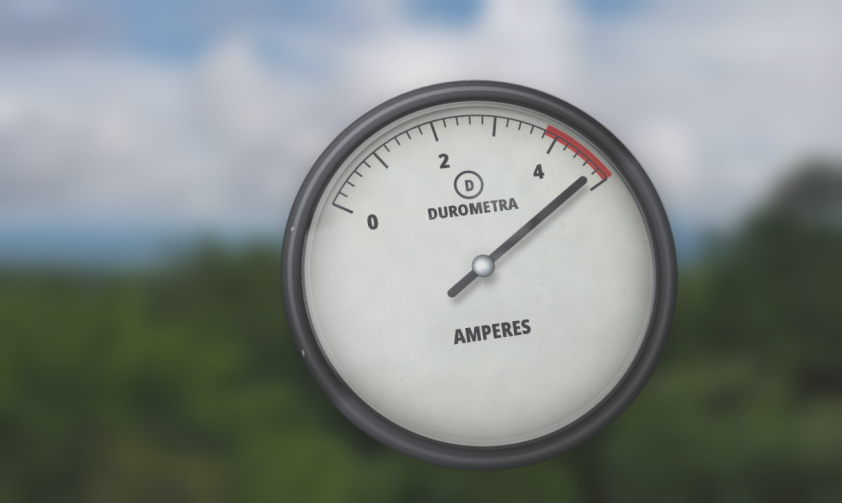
4.8 A
